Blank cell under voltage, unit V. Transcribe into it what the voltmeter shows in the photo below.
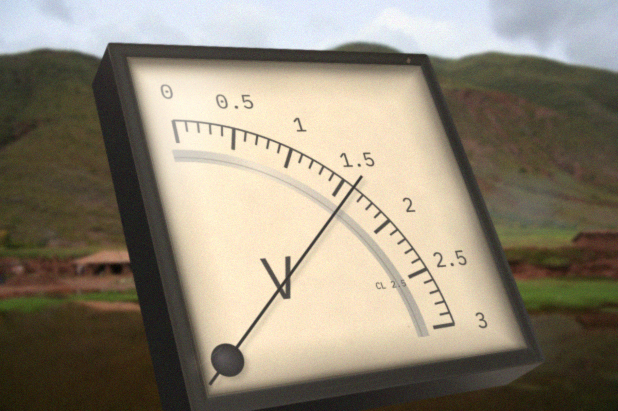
1.6 V
